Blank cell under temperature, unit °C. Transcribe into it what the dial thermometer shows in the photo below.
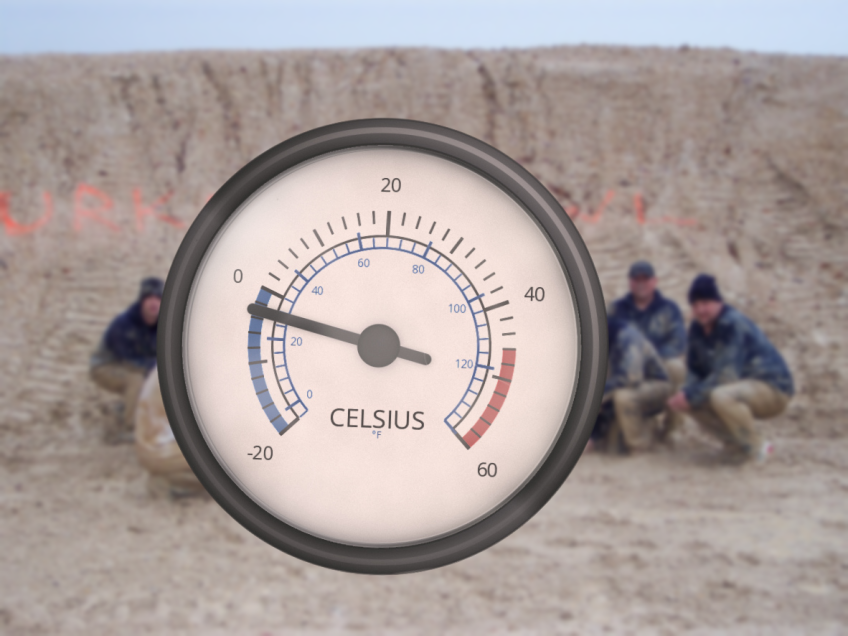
-3 °C
